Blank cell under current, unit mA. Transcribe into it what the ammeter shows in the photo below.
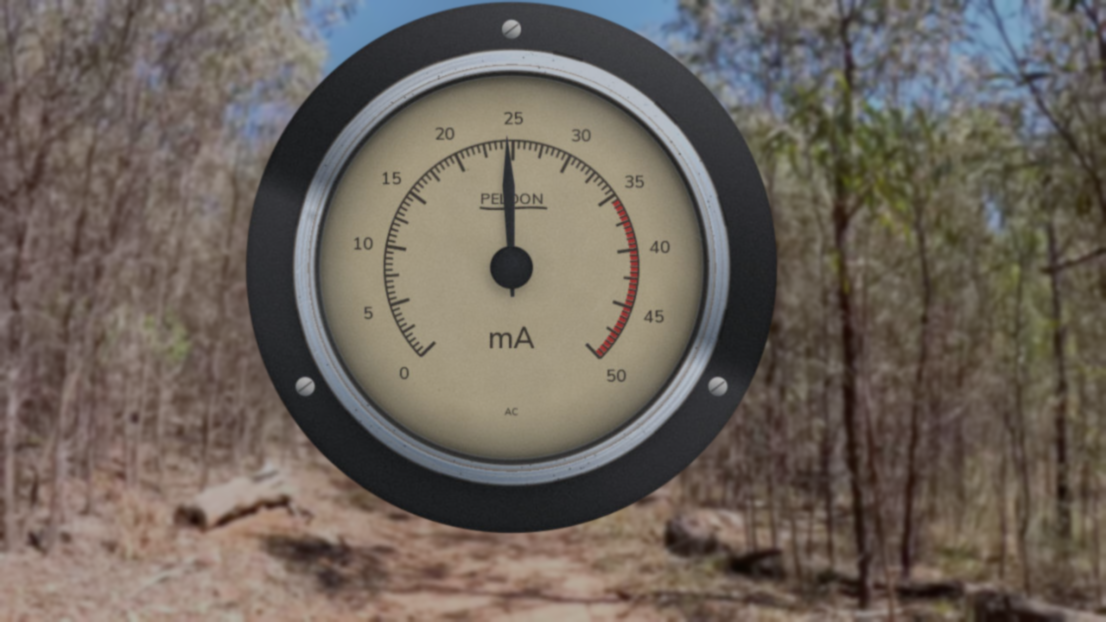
24.5 mA
